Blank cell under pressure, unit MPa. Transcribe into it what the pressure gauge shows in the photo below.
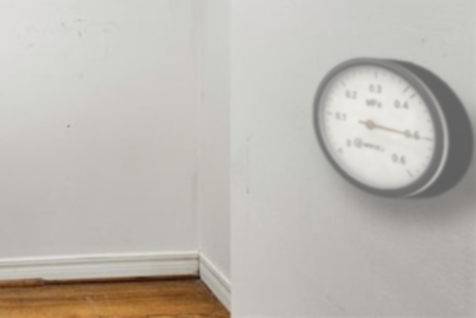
0.5 MPa
